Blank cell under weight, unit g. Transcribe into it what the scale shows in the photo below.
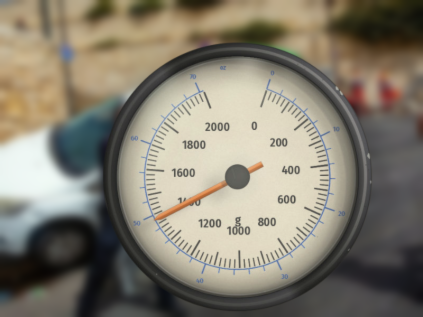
1400 g
